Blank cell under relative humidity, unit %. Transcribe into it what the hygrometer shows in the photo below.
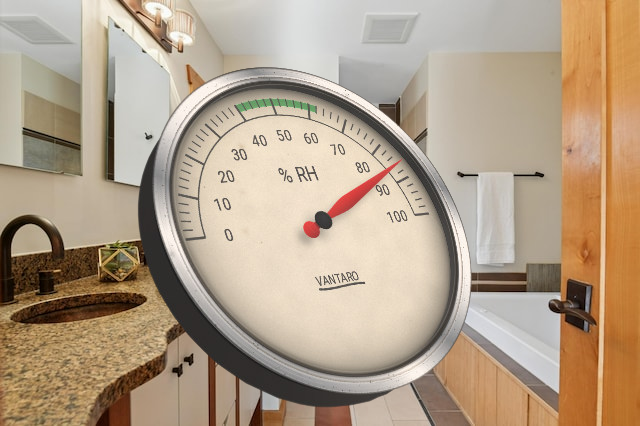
86 %
